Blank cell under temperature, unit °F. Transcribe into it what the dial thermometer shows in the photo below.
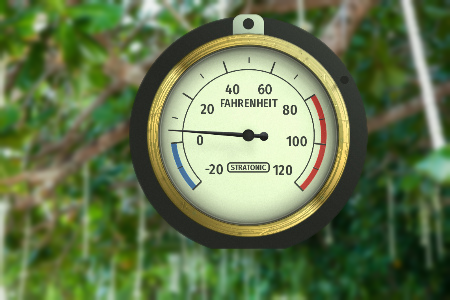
5 °F
